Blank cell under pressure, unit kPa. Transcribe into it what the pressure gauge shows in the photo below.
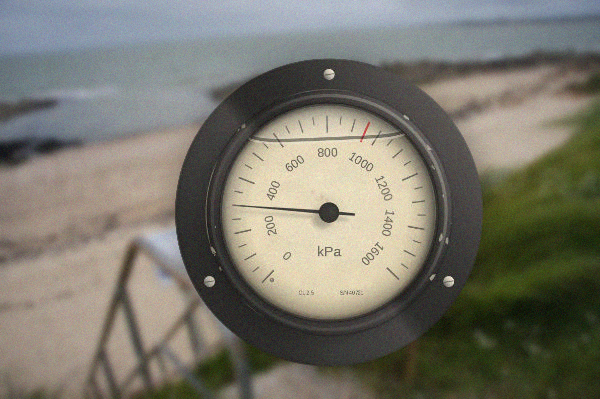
300 kPa
